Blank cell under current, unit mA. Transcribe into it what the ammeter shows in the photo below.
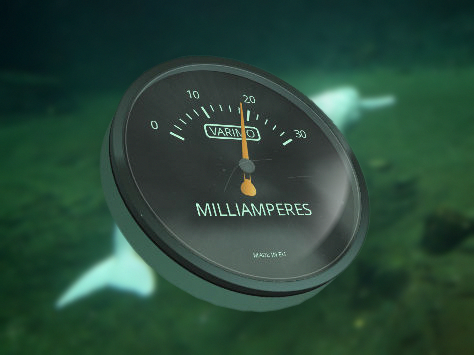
18 mA
